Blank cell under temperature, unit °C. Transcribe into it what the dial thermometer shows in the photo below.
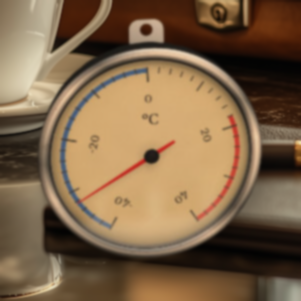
-32 °C
